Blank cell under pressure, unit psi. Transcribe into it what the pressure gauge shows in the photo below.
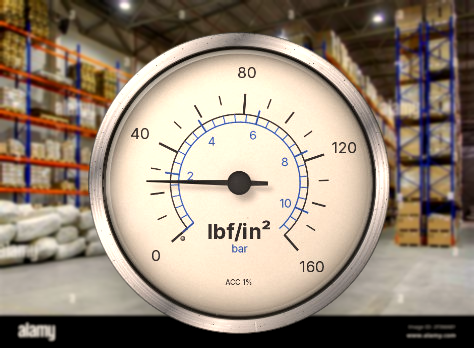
25 psi
